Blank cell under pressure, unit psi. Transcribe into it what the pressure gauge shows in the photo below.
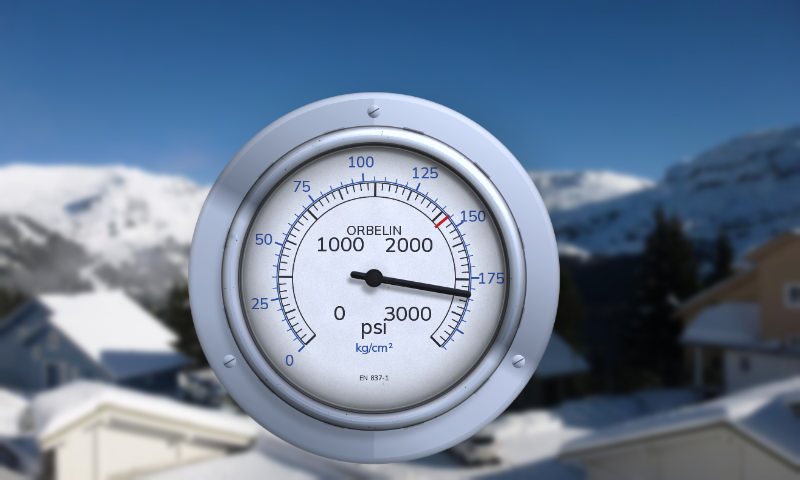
2600 psi
